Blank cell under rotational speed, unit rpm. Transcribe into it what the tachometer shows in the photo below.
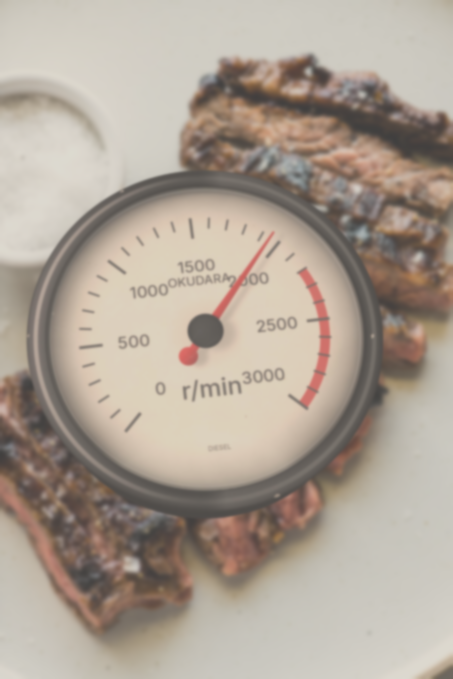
1950 rpm
